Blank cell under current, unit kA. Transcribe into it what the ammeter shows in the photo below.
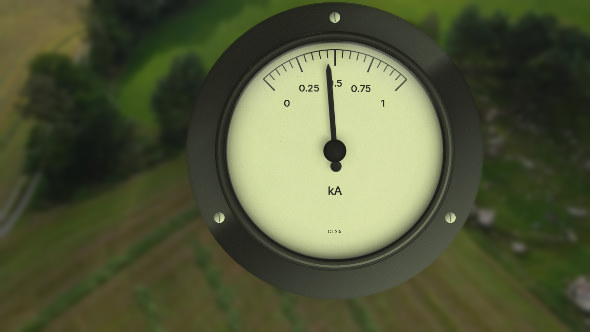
0.45 kA
